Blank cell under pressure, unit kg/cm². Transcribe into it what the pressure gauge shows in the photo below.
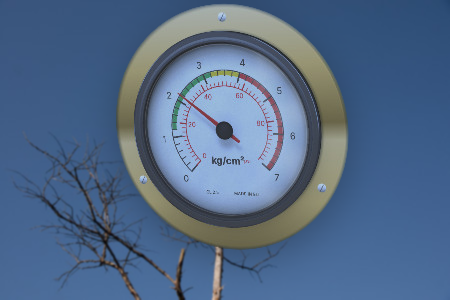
2.2 kg/cm²
